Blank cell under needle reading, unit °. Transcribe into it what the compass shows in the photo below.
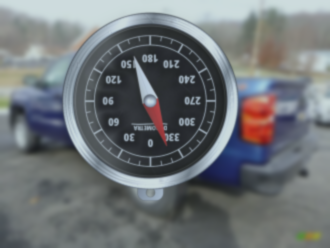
340 °
